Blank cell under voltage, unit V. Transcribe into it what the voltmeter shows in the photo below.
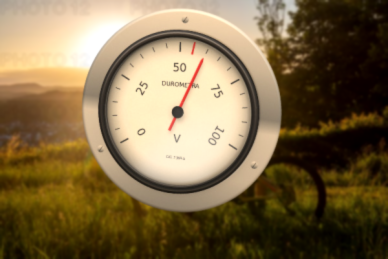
60 V
